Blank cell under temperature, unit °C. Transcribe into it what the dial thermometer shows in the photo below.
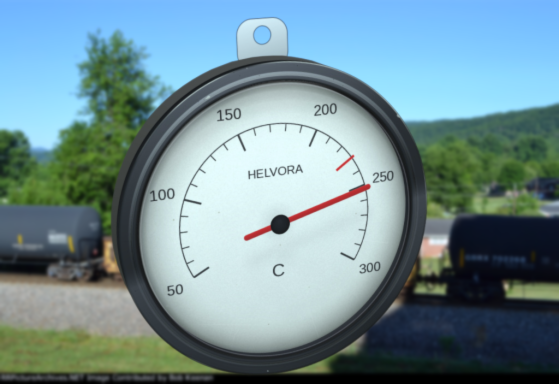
250 °C
